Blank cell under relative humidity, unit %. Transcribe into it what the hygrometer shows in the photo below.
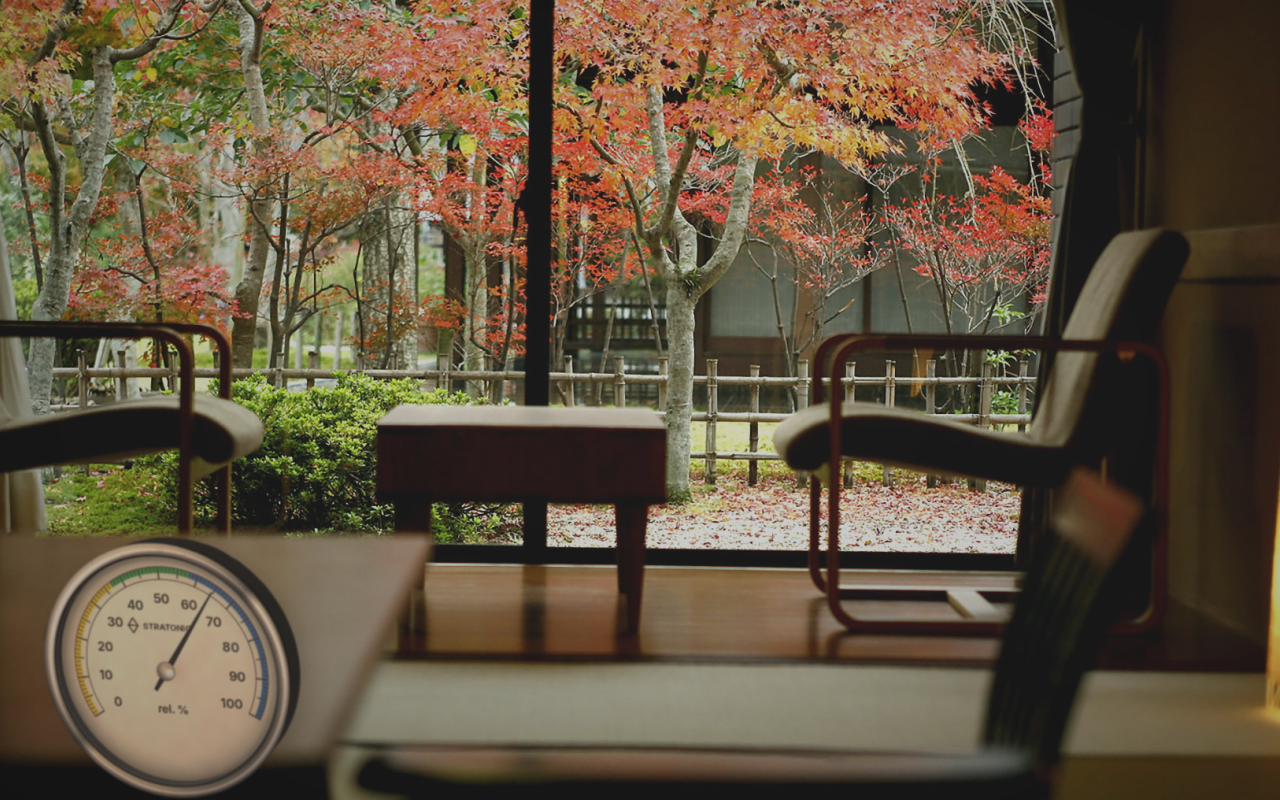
65 %
